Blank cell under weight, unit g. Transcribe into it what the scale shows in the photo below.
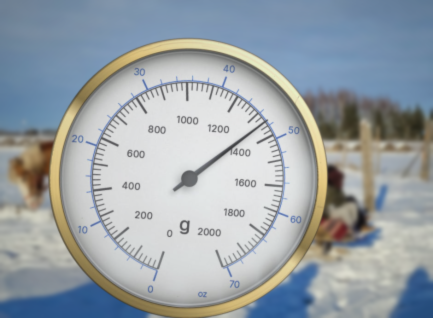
1340 g
